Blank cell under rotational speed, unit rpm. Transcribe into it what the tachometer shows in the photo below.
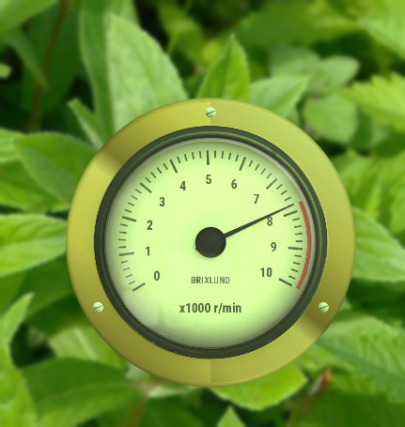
7800 rpm
